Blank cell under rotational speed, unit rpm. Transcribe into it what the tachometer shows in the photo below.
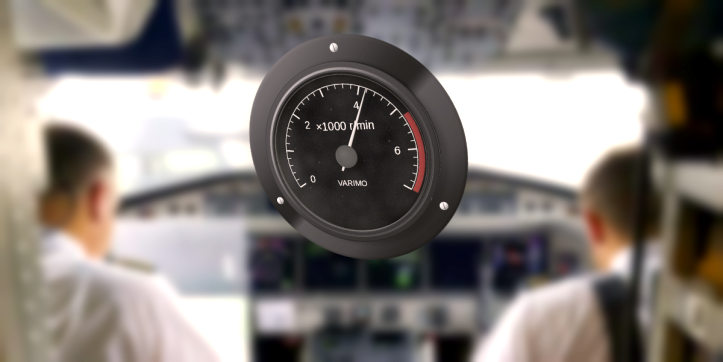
4200 rpm
